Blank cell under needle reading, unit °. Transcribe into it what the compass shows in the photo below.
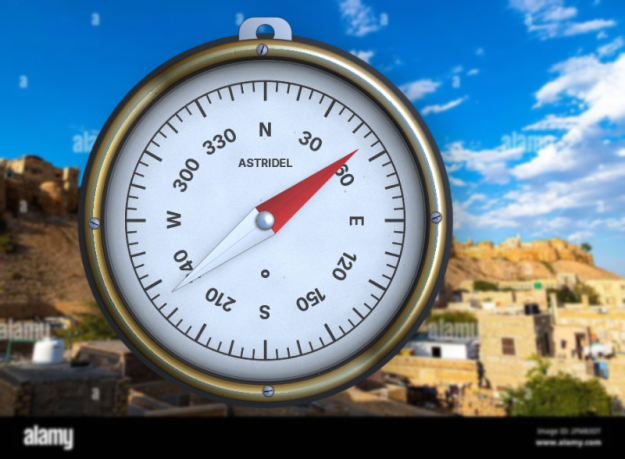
52.5 °
